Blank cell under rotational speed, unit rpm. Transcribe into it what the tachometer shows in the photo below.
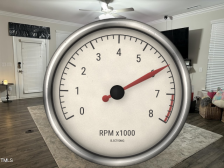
6000 rpm
